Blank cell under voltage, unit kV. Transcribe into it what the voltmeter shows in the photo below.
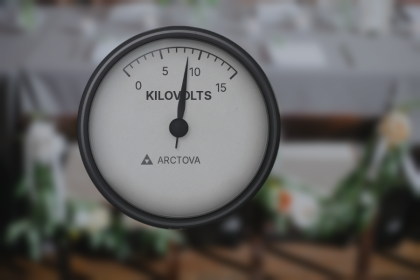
8.5 kV
